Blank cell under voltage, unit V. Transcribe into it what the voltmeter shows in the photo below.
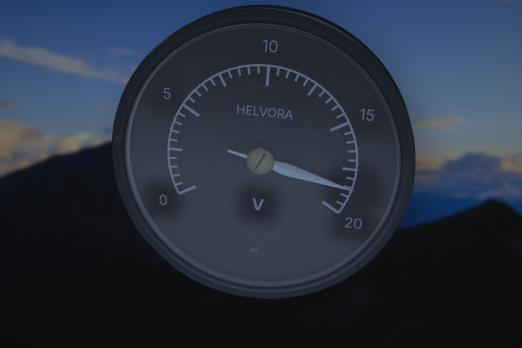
18.5 V
